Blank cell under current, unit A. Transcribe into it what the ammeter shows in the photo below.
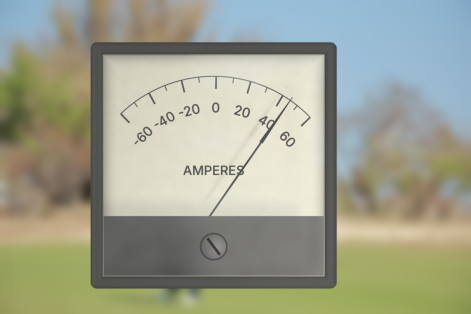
45 A
